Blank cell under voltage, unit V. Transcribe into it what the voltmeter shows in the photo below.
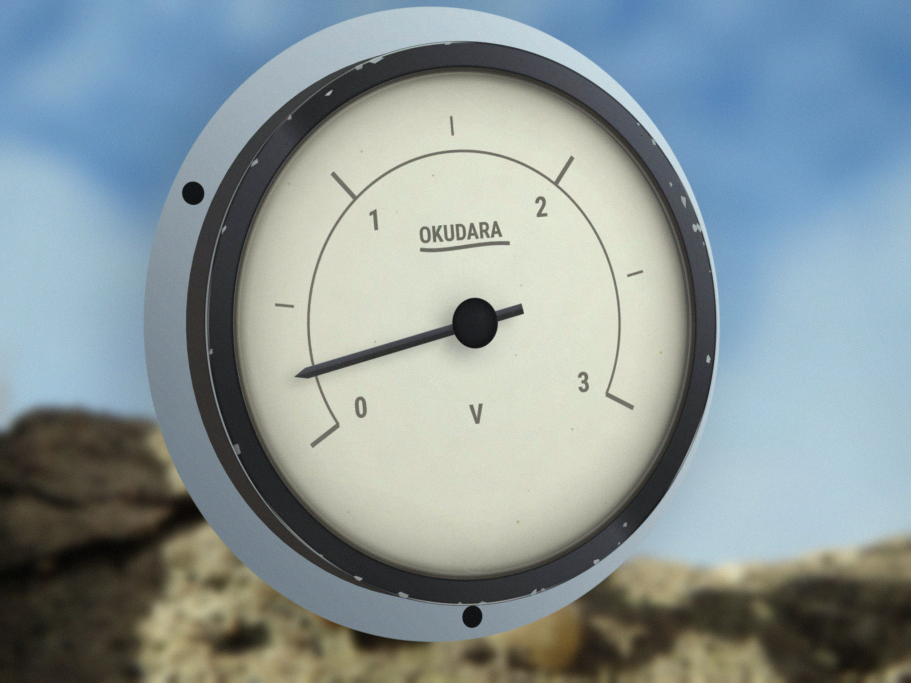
0.25 V
